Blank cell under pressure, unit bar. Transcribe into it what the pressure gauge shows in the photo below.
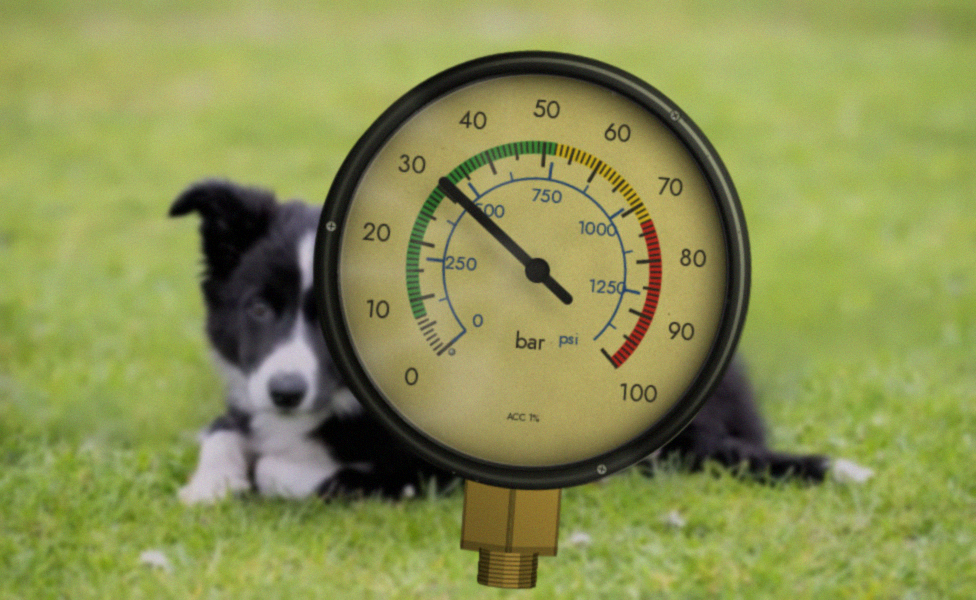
31 bar
